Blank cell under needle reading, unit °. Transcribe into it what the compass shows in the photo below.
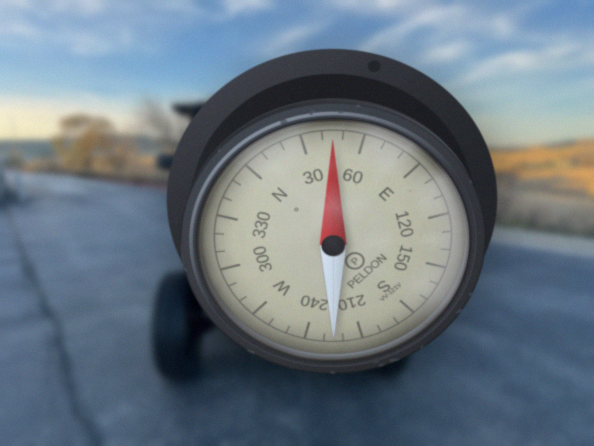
45 °
